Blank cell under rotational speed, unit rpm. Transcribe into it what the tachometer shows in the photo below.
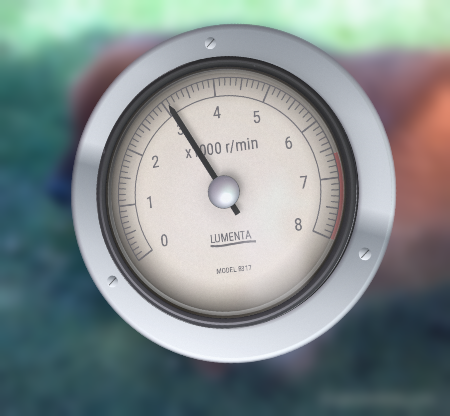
3100 rpm
